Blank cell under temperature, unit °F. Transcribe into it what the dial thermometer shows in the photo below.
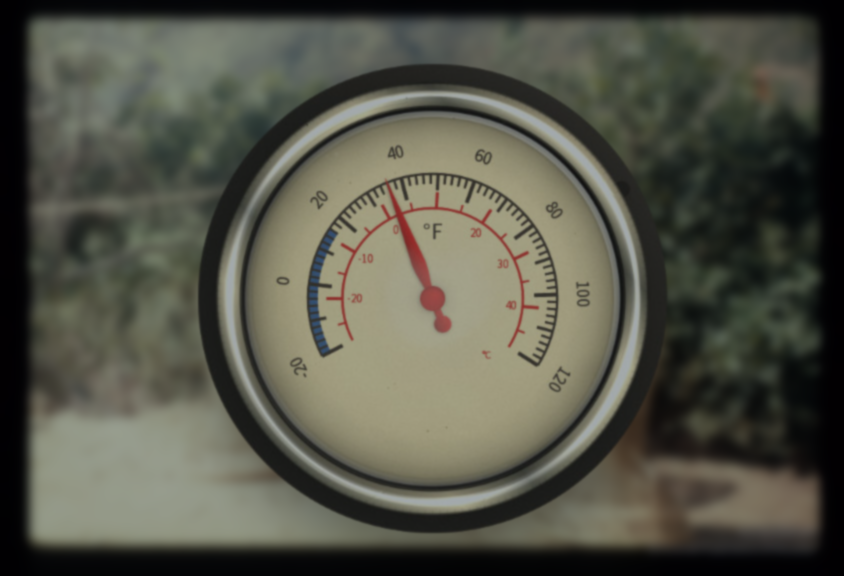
36 °F
